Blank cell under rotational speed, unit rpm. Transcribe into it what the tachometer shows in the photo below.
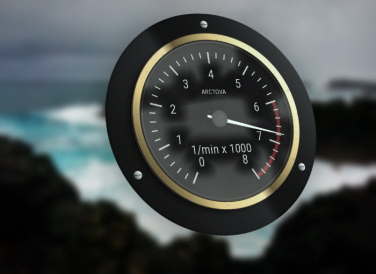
6800 rpm
